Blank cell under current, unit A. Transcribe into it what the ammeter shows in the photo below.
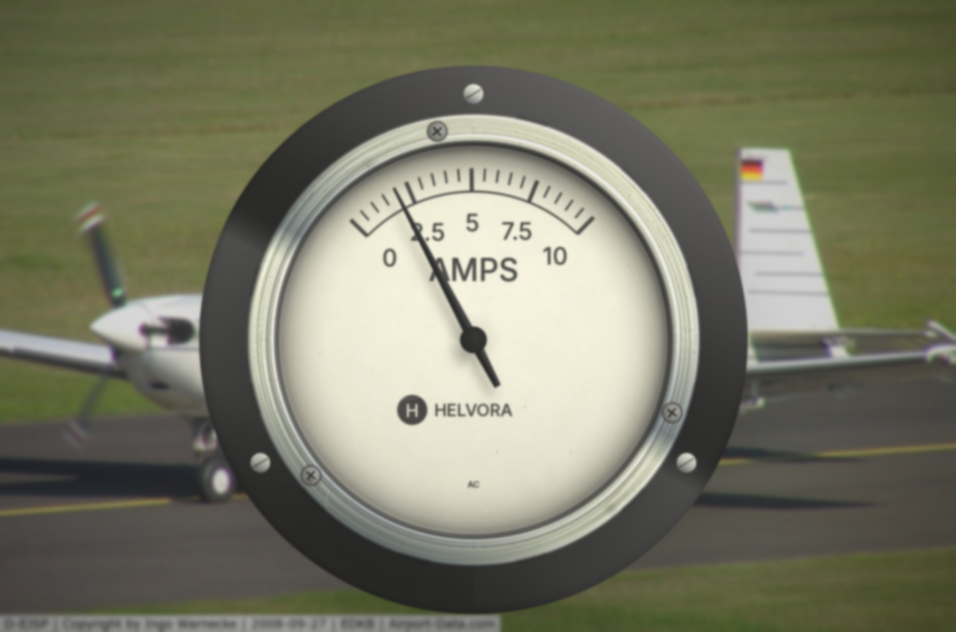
2 A
